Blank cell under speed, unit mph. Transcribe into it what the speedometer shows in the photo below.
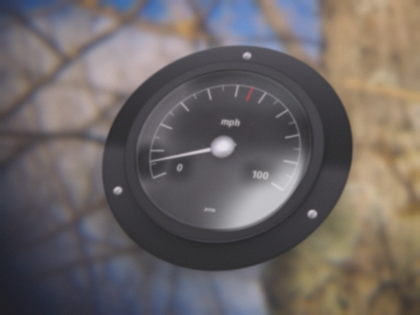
5 mph
